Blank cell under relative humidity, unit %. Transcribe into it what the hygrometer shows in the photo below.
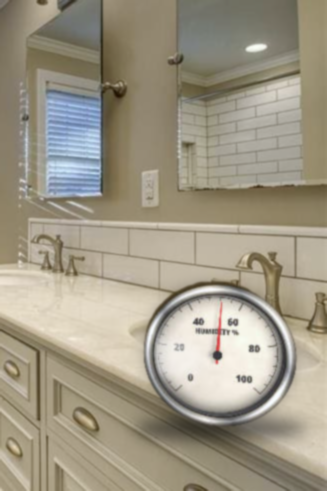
52 %
